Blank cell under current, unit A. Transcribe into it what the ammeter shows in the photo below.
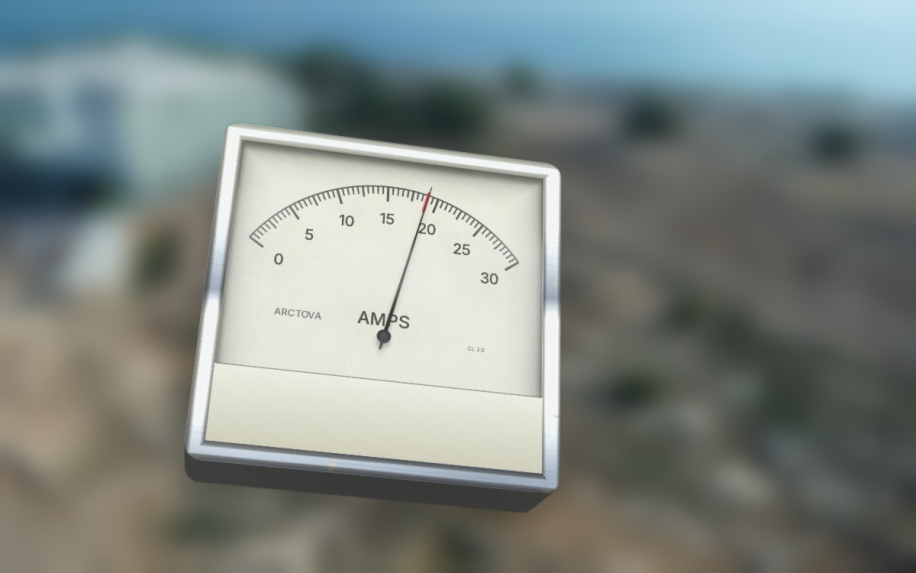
19 A
